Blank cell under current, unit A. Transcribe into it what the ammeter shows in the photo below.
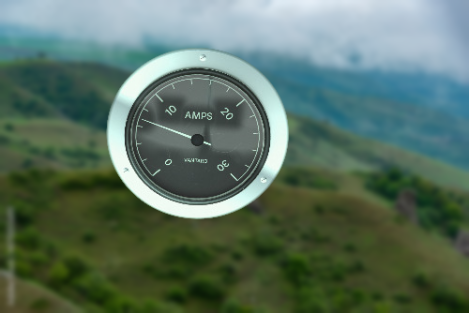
7 A
